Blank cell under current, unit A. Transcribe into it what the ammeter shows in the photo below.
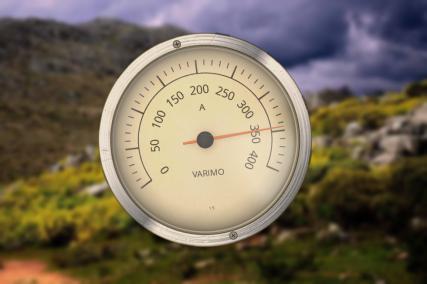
345 A
